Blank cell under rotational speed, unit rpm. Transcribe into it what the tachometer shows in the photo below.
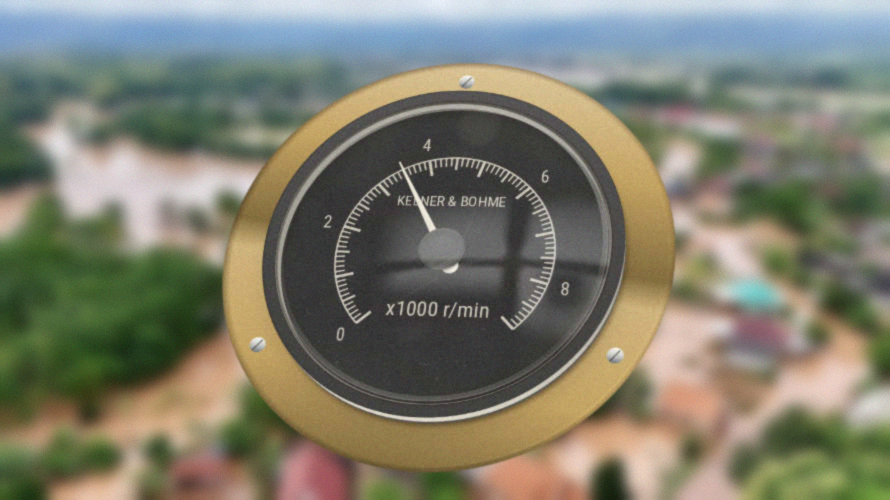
3500 rpm
